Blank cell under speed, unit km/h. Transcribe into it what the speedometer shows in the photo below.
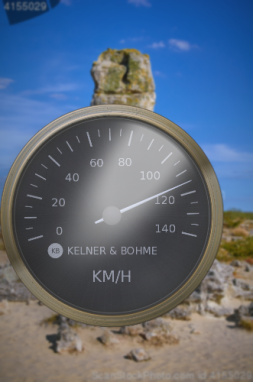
115 km/h
